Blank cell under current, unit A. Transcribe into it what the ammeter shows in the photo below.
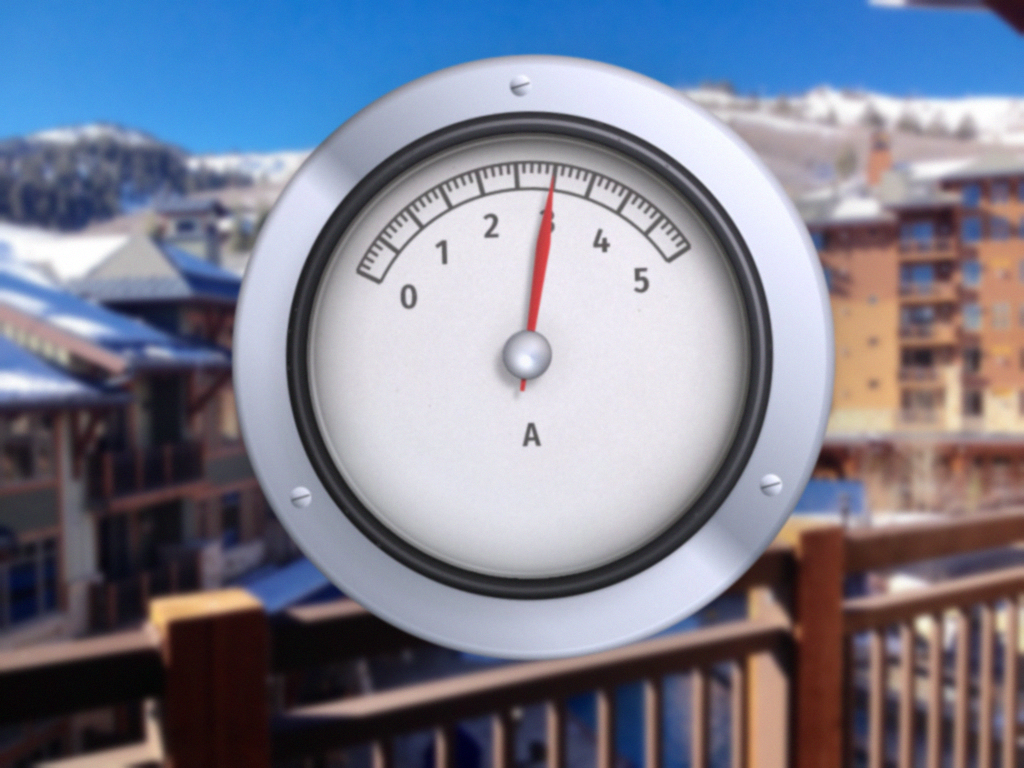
3 A
